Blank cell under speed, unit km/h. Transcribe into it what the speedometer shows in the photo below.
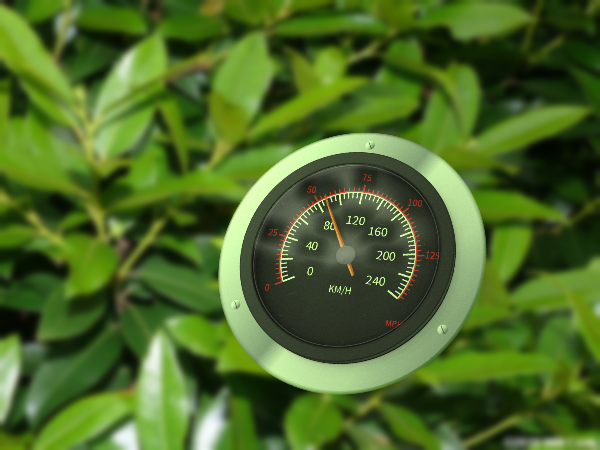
88 km/h
